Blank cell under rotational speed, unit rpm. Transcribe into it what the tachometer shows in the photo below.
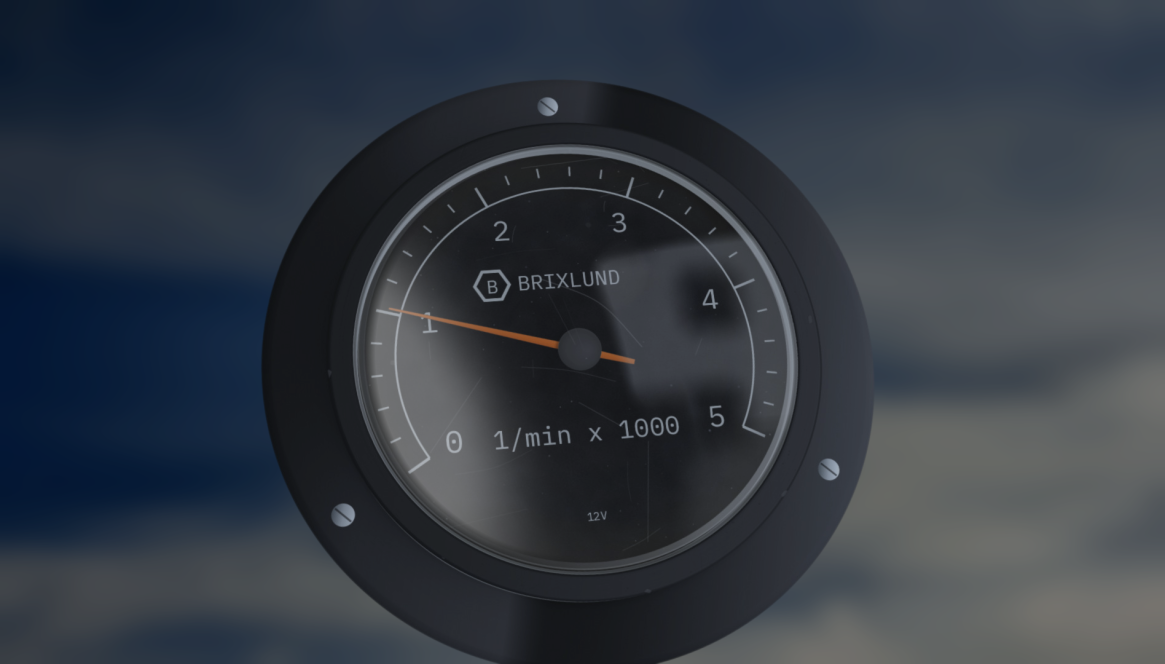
1000 rpm
